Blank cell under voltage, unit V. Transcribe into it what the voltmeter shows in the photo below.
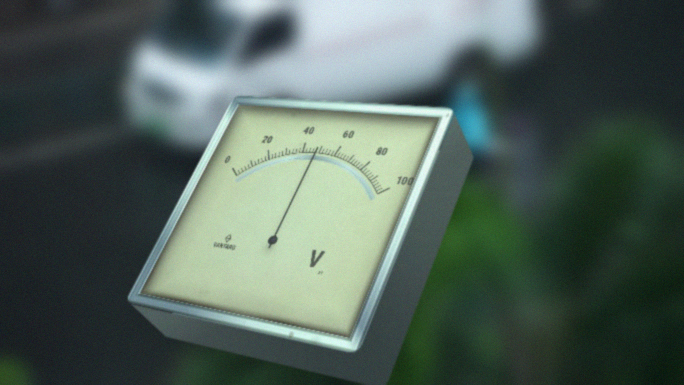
50 V
